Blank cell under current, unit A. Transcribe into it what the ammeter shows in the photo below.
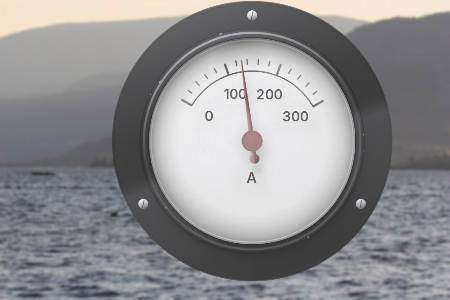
130 A
